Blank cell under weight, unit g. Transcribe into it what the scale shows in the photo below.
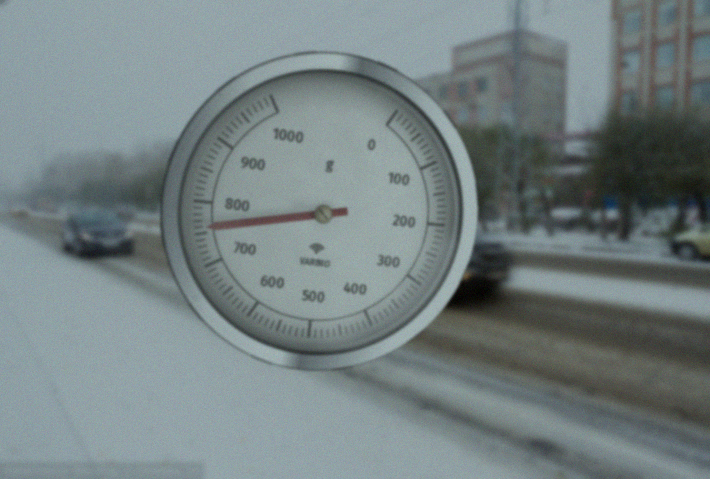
760 g
